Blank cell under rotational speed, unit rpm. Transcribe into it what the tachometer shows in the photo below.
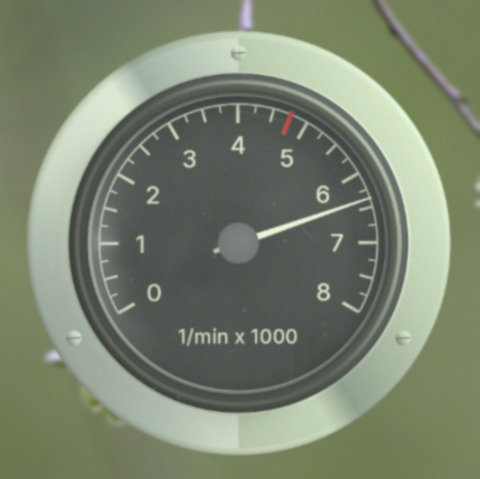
6375 rpm
